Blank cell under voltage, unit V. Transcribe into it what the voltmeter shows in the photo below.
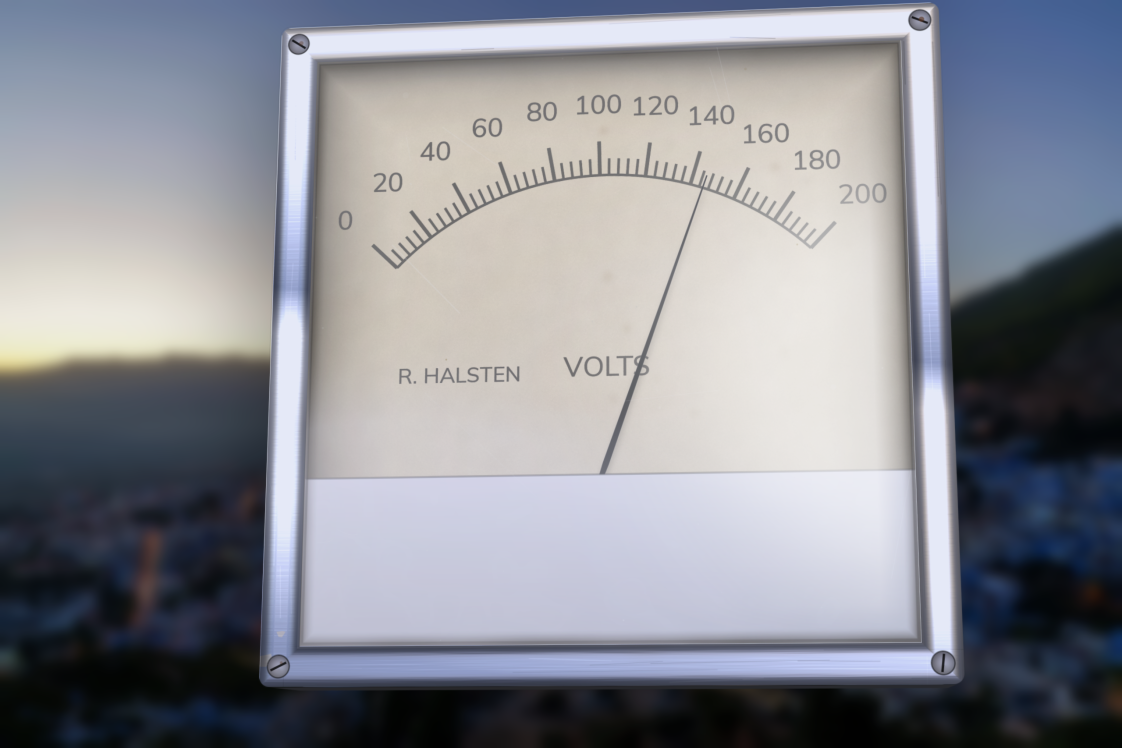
146 V
